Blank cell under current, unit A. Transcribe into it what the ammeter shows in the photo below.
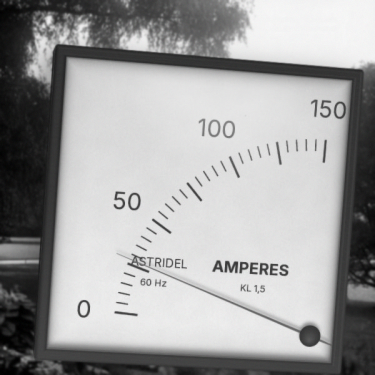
27.5 A
